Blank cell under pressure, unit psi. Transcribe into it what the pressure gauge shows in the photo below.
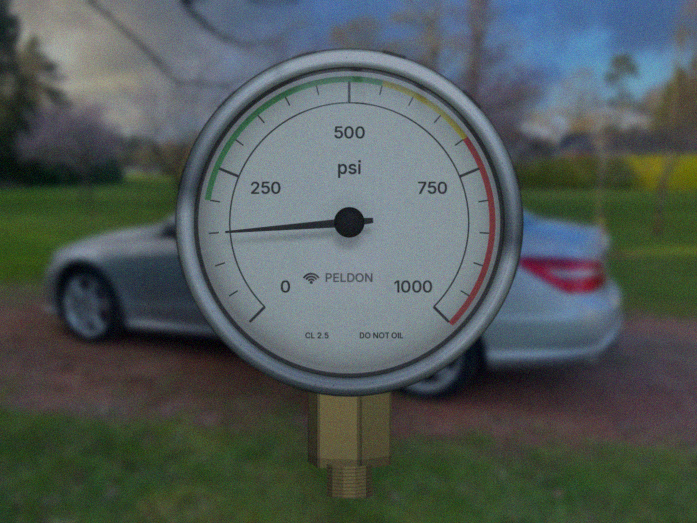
150 psi
